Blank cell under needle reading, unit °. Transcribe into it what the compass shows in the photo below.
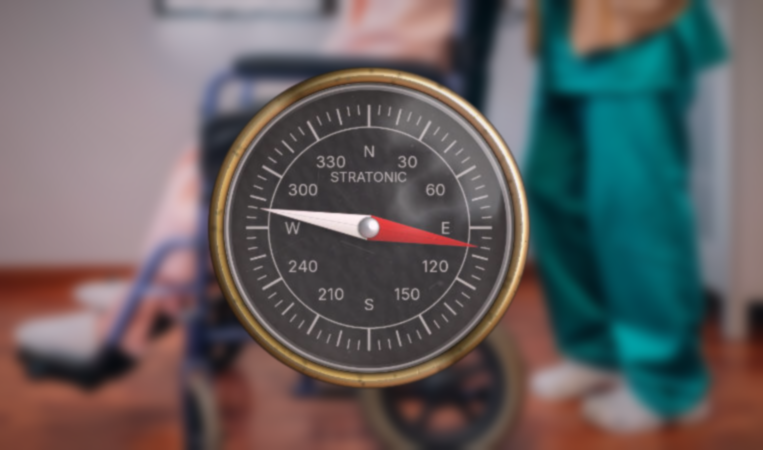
100 °
